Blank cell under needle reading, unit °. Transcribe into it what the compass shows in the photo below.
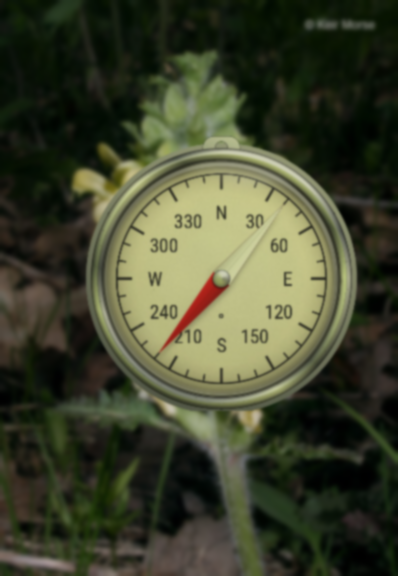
220 °
